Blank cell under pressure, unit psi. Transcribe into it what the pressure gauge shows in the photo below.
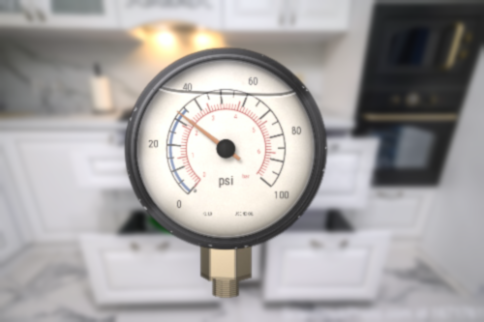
32.5 psi
